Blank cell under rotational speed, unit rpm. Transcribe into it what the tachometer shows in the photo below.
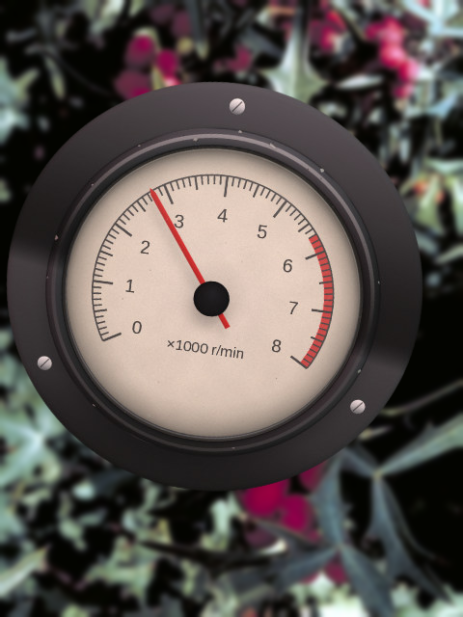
2800 rpm
